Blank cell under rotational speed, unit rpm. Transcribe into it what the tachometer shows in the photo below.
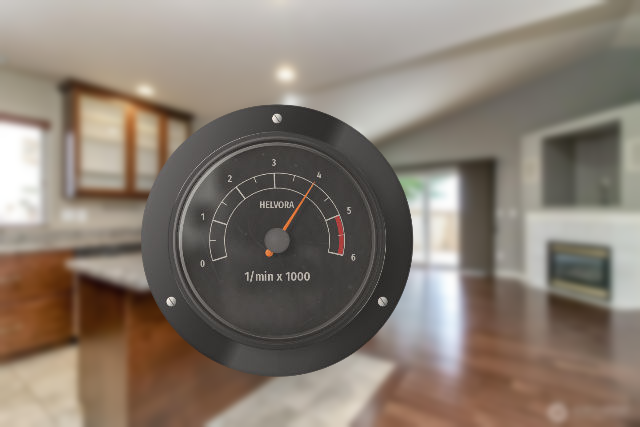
4000 rpm
